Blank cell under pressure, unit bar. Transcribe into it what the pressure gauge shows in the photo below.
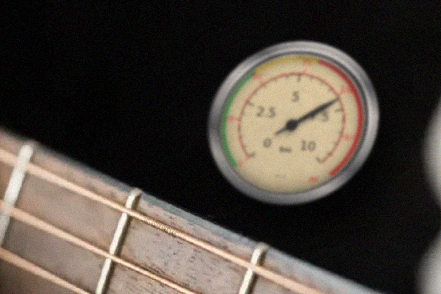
7 bar
